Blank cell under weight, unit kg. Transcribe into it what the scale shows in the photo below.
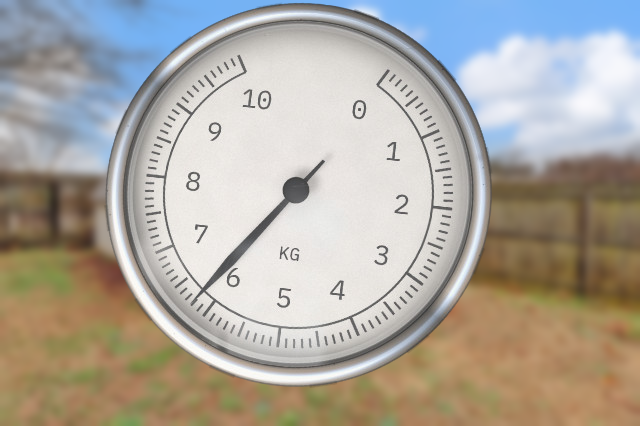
6.2 kg
